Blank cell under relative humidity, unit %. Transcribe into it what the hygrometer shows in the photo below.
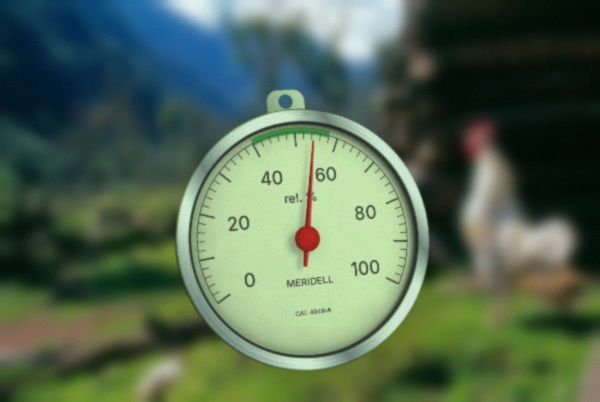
54 %
